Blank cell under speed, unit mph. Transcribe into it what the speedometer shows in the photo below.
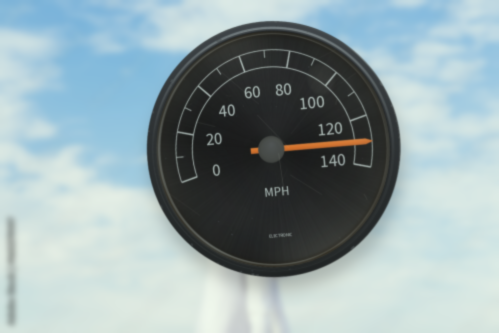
130 mph
